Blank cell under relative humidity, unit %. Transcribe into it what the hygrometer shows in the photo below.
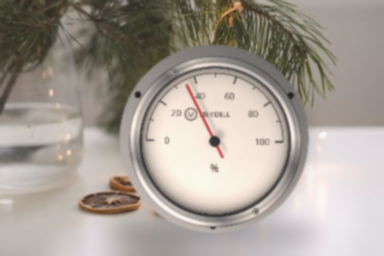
35 %
